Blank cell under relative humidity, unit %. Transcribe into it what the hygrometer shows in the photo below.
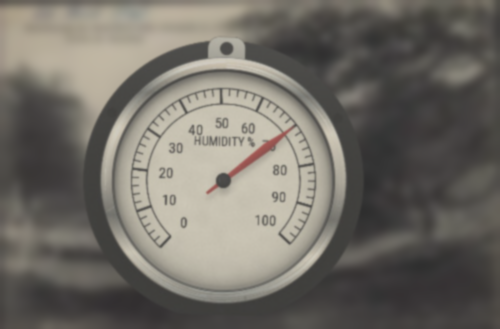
70 %
